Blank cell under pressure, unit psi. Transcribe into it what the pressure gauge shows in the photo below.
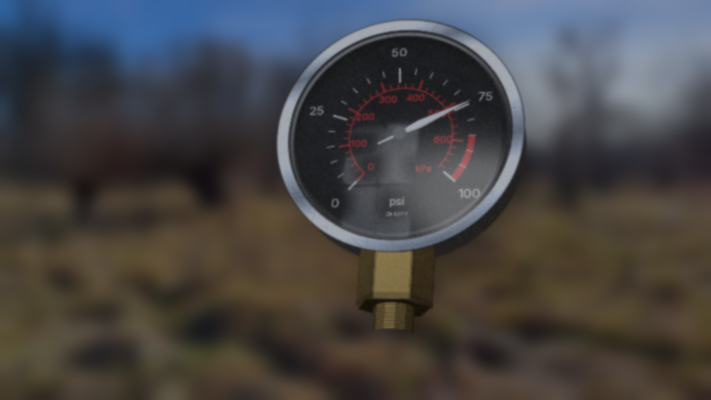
75 psi
